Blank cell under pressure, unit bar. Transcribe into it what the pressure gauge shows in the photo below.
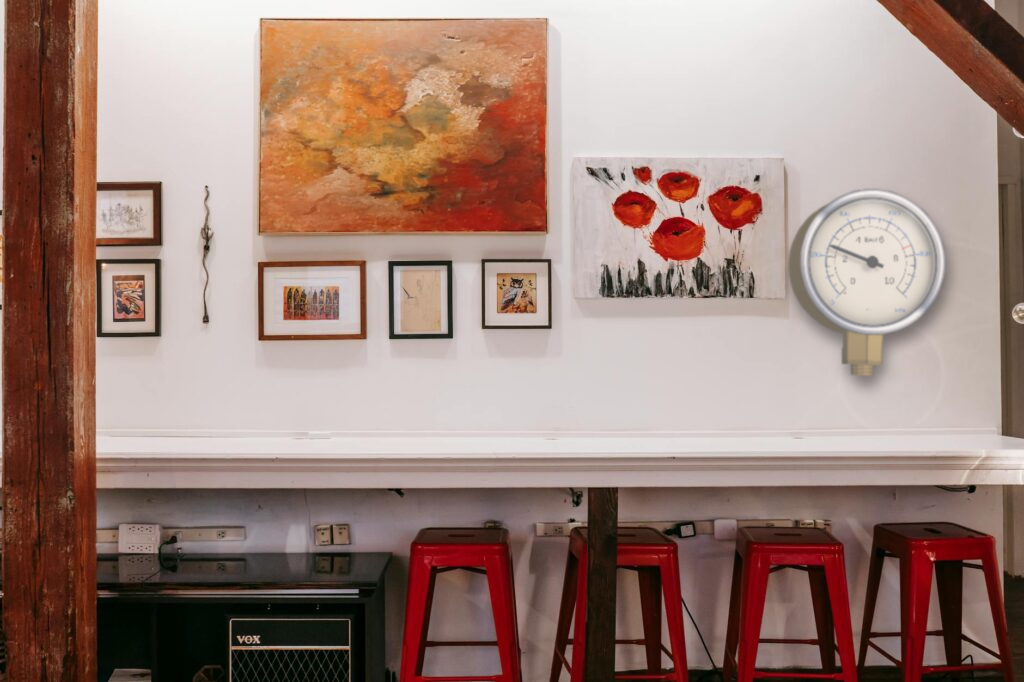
2.5 bar
